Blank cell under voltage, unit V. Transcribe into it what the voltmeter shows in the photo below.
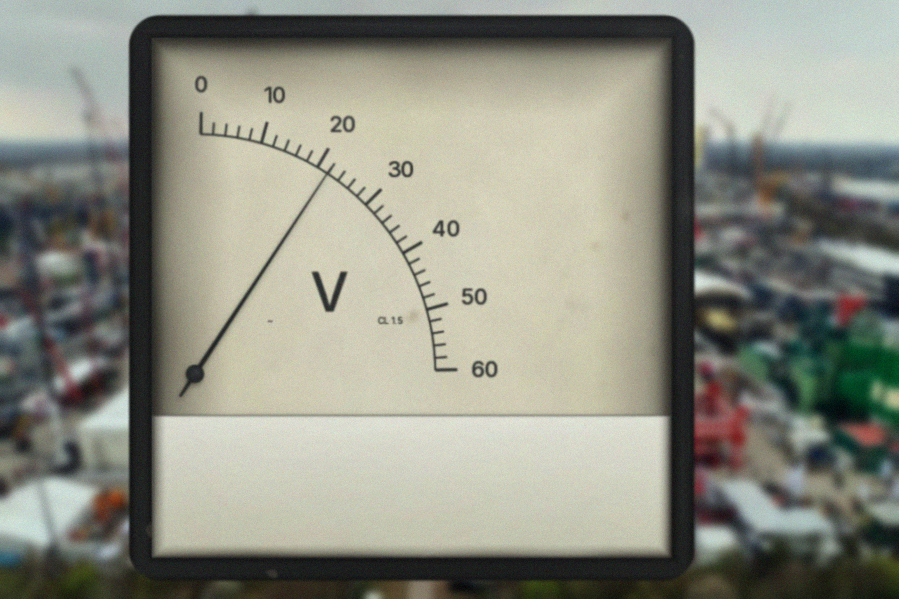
22 V
